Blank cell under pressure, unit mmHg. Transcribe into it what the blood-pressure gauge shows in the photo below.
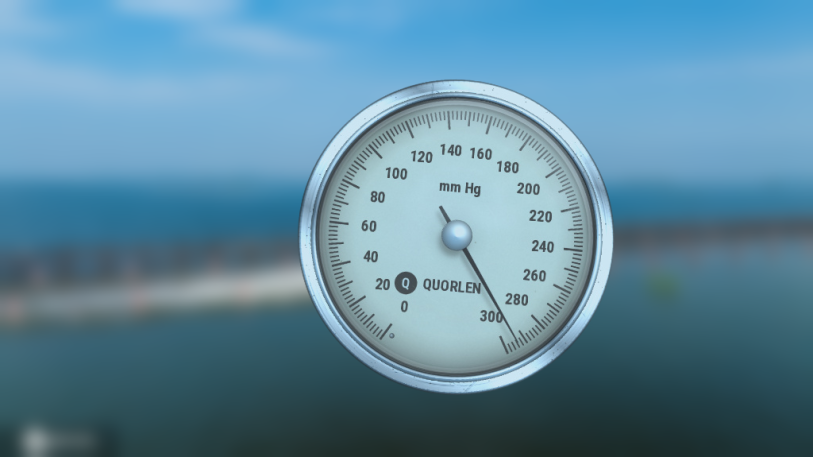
294 mmHg
